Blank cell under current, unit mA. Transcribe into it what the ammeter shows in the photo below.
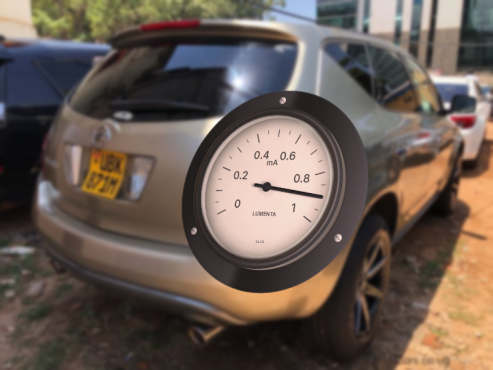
0.9 mA
